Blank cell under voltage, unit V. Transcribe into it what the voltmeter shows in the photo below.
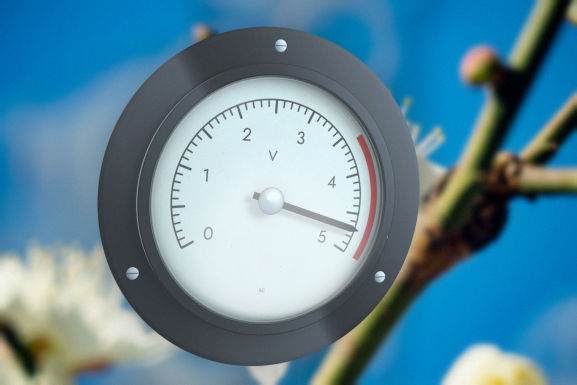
4.7 V
